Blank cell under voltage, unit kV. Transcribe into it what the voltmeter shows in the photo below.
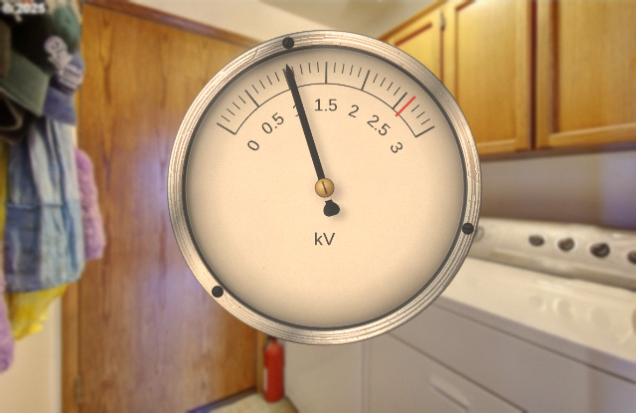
1.05 kV
